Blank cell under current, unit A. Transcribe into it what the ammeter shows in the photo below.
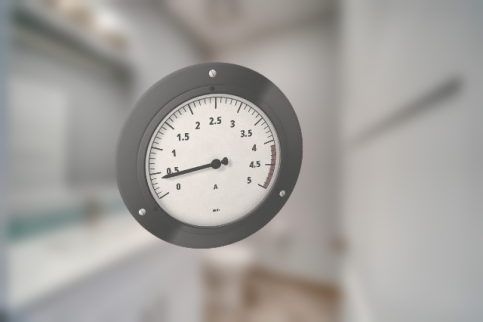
0.4 A
